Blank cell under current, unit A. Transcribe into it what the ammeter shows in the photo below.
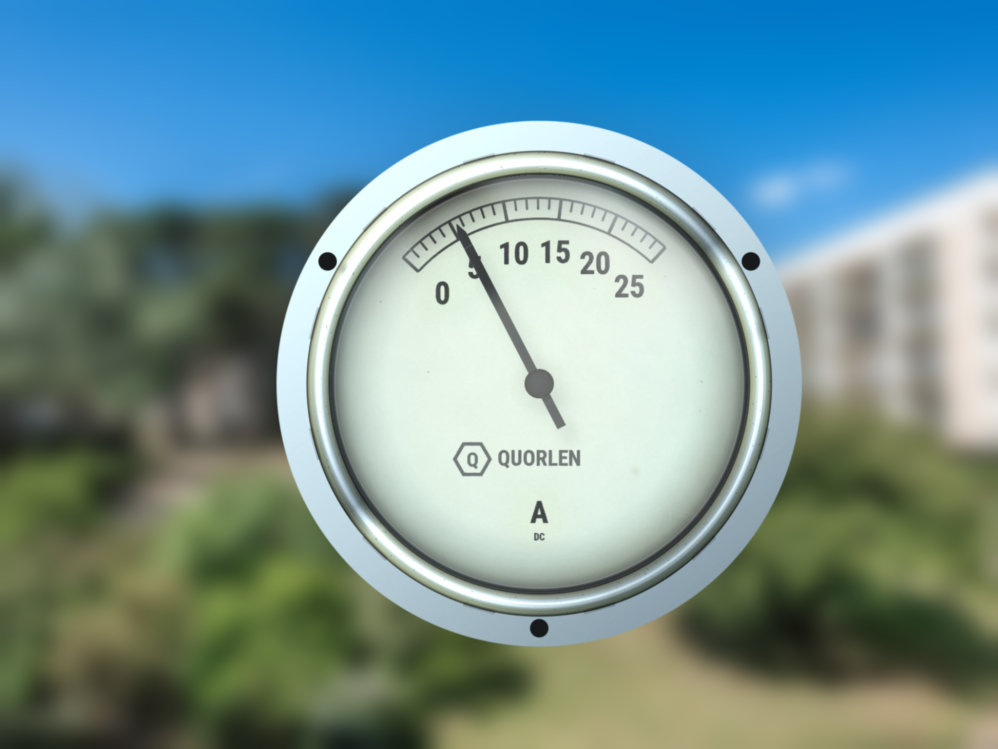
5.5 A
